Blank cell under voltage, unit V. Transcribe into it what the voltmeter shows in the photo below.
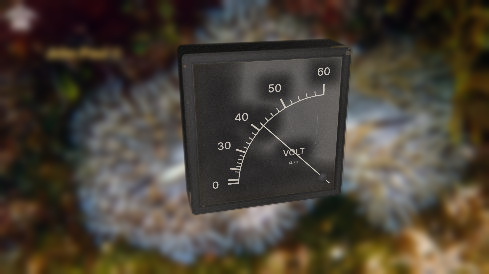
42 V
